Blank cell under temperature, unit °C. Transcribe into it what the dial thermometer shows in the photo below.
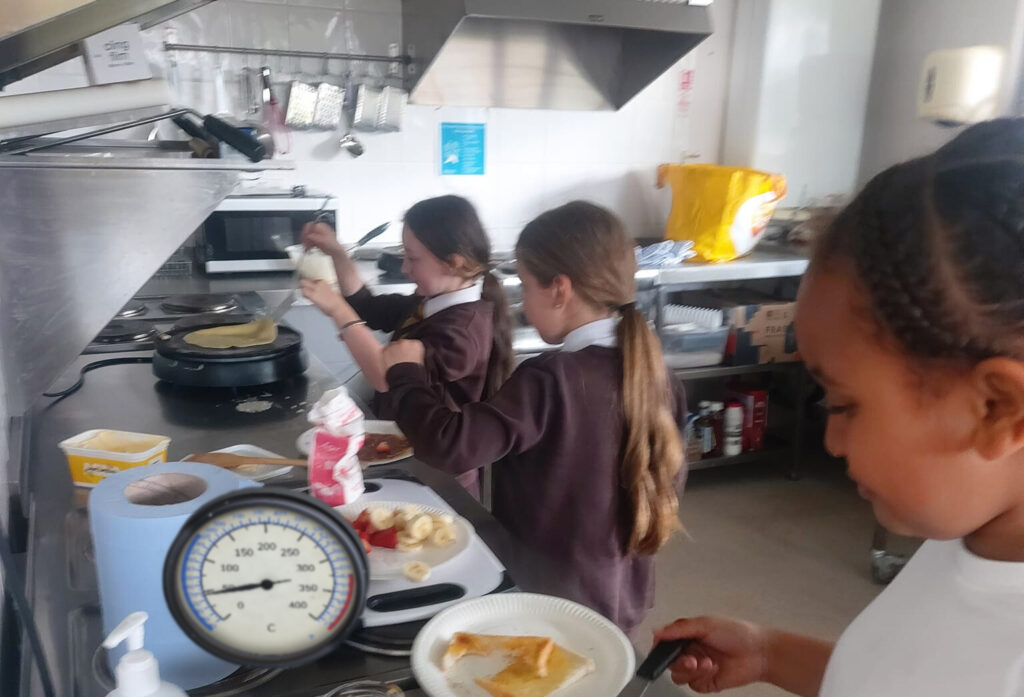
50 °C
